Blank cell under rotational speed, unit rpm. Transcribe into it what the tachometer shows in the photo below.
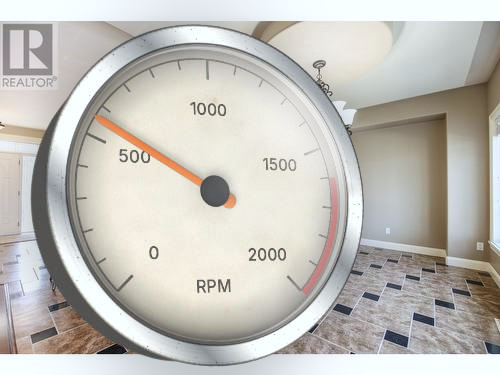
550 rpm
